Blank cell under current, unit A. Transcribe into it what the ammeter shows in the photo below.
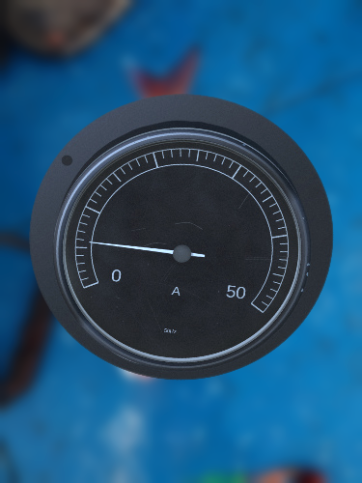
6 A
